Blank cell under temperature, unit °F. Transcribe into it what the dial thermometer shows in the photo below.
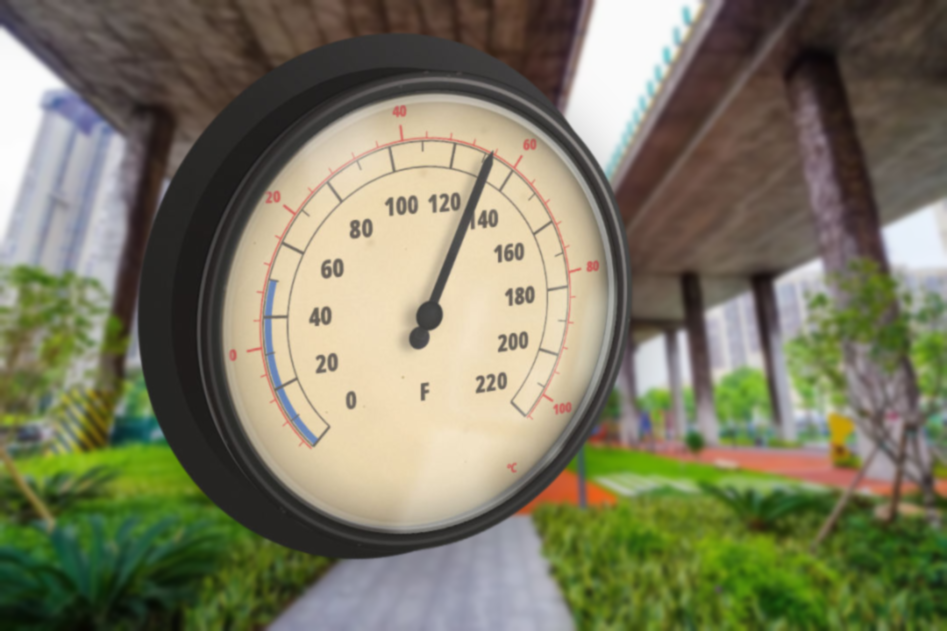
130 °F
